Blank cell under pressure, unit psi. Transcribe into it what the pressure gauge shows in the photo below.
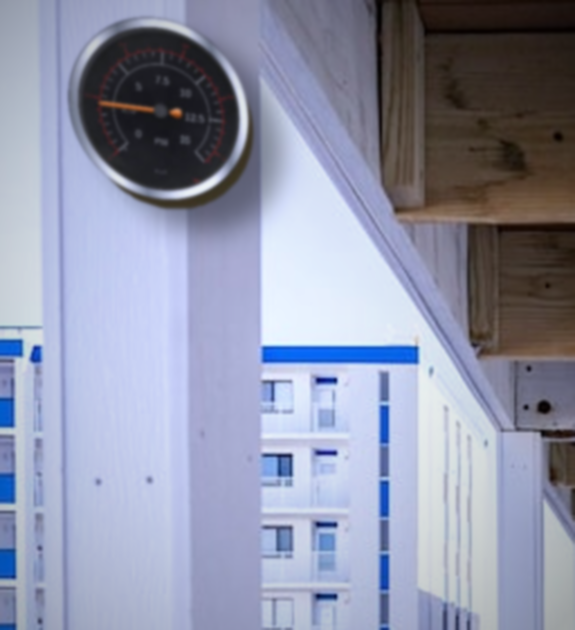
2.5 psi
